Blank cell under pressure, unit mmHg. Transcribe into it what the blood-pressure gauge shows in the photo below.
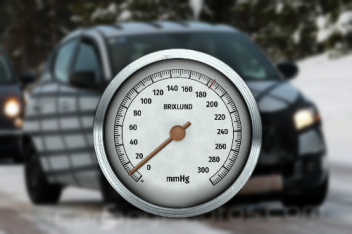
10 mmHg
